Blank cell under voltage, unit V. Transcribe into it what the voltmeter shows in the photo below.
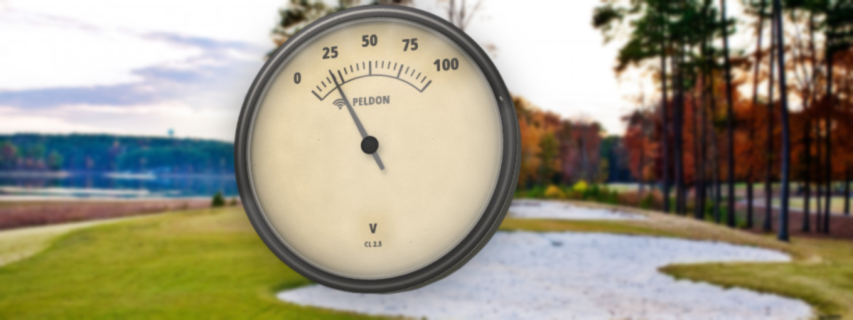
20 V
